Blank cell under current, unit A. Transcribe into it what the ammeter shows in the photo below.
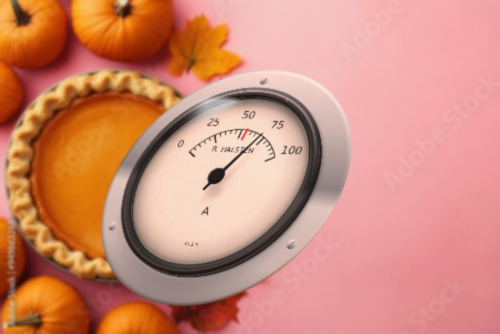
75 A
